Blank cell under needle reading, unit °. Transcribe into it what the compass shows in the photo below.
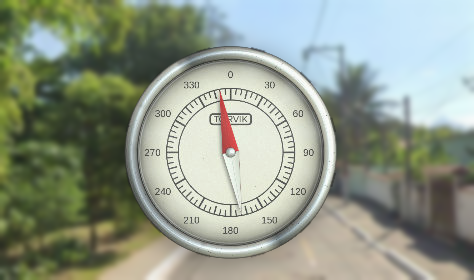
350 °
